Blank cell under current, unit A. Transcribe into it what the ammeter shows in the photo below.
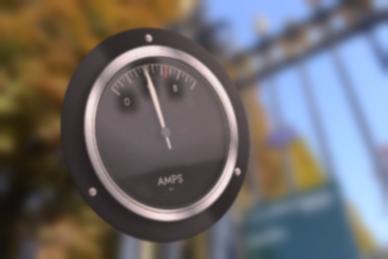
4 A
